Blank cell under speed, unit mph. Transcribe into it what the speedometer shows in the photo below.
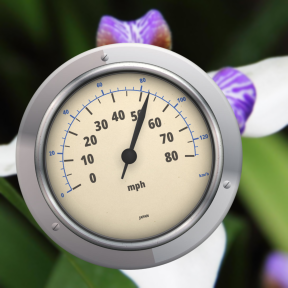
52.5 mph
